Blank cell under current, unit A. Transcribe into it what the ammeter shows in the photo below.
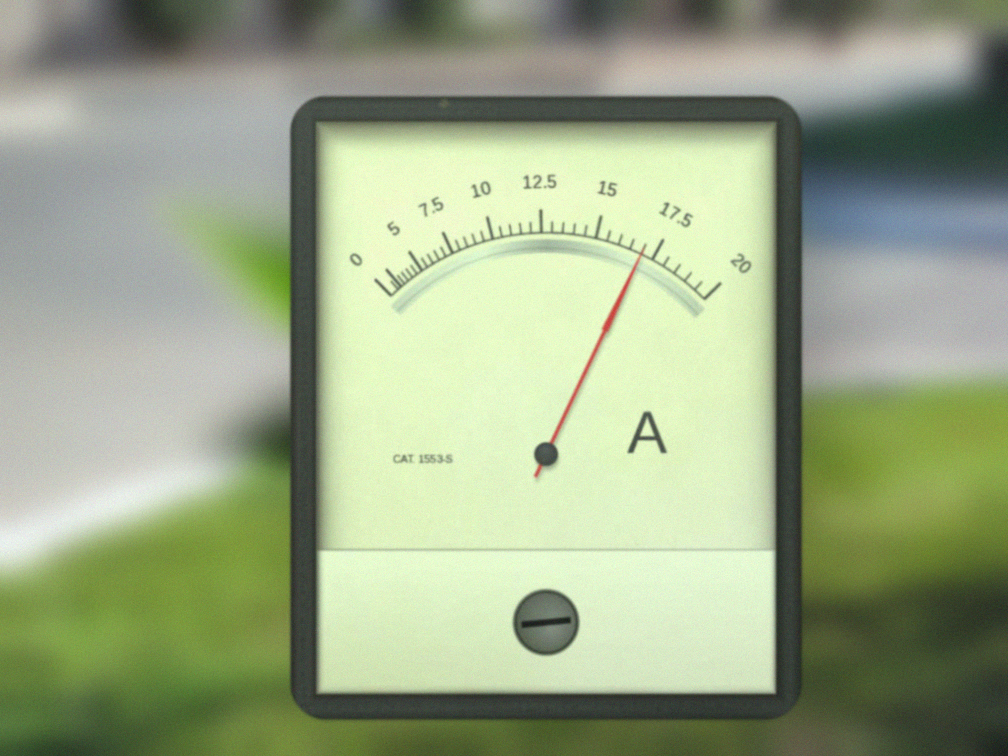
17 A
